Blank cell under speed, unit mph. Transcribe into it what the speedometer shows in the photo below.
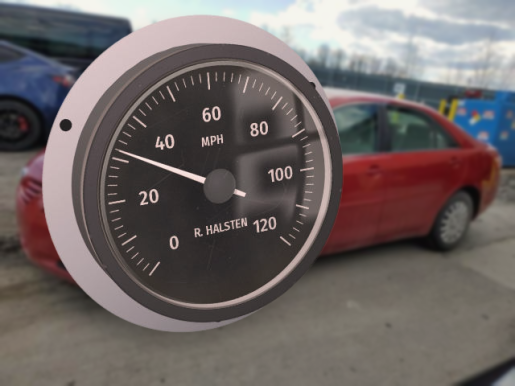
32 mph
